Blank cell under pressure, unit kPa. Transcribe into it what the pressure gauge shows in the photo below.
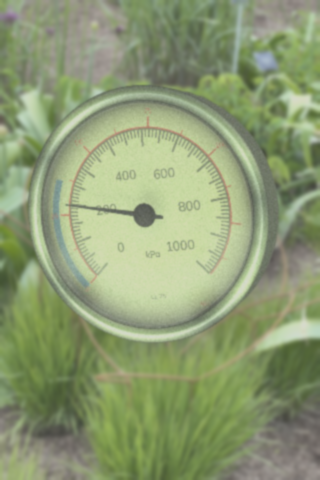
200 kPa
